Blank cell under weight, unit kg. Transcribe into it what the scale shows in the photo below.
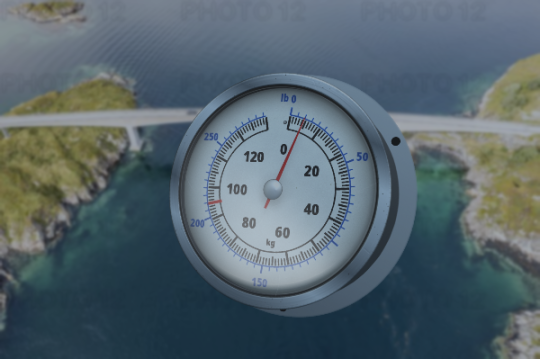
5 kg
